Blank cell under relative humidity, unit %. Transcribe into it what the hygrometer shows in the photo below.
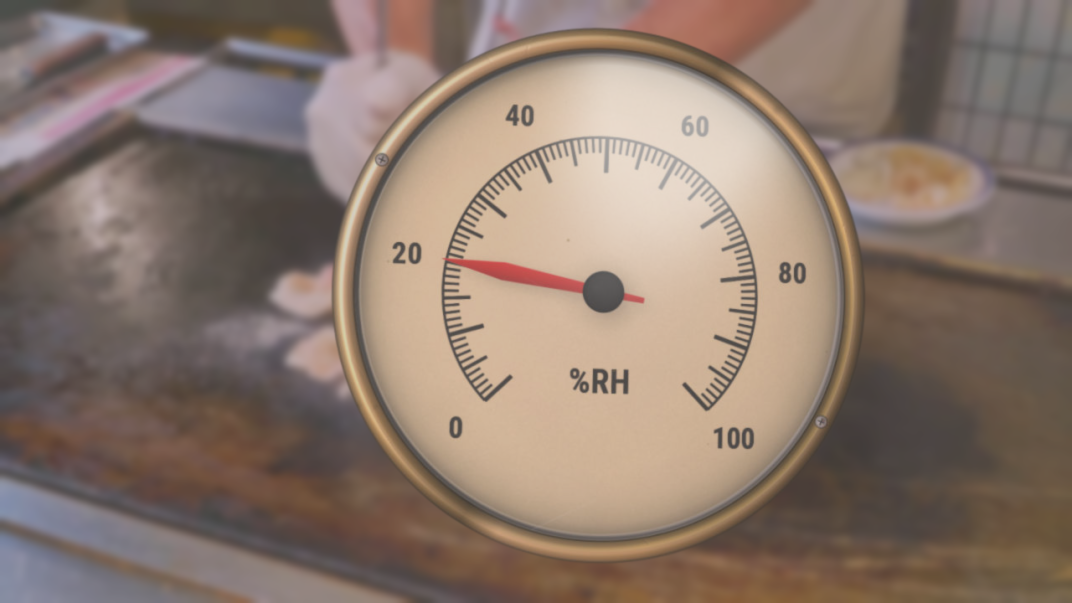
20 %
